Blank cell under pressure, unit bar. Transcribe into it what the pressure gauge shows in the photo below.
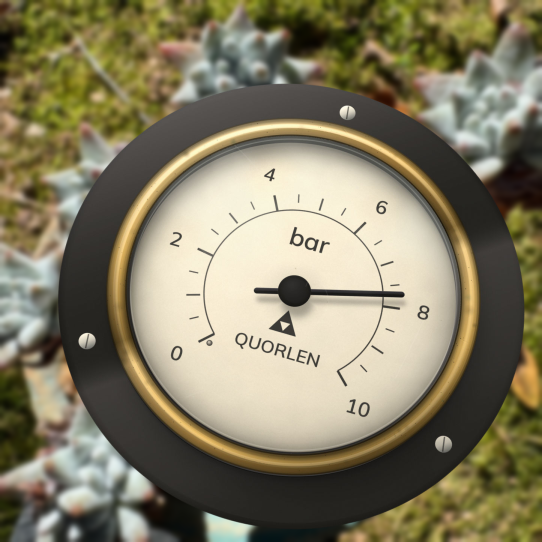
7.75 bar
